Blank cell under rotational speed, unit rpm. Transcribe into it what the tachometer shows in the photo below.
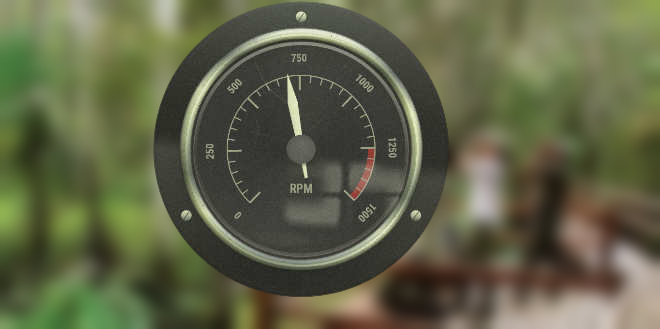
700 rpm
